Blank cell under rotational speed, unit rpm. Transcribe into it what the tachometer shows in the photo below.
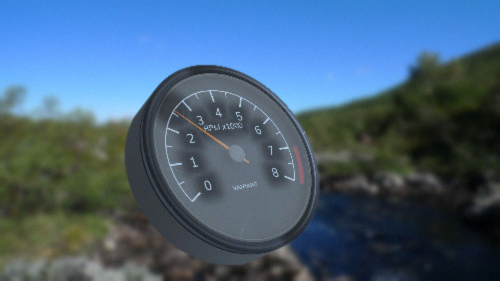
2500 rpm
